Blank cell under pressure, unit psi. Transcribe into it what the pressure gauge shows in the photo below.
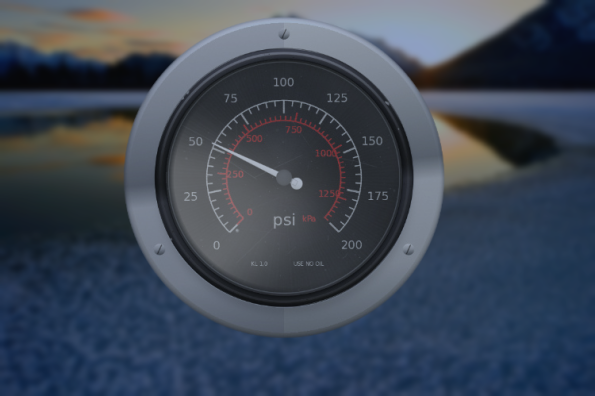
52.5 psi
